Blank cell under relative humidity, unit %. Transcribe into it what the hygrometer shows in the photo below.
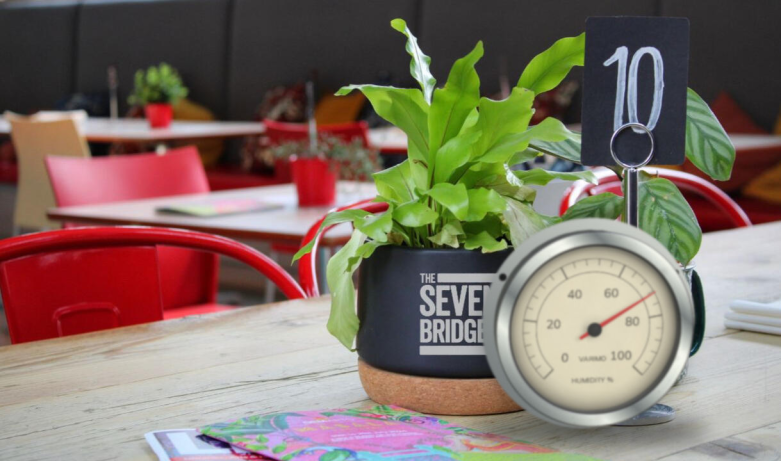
72 %
